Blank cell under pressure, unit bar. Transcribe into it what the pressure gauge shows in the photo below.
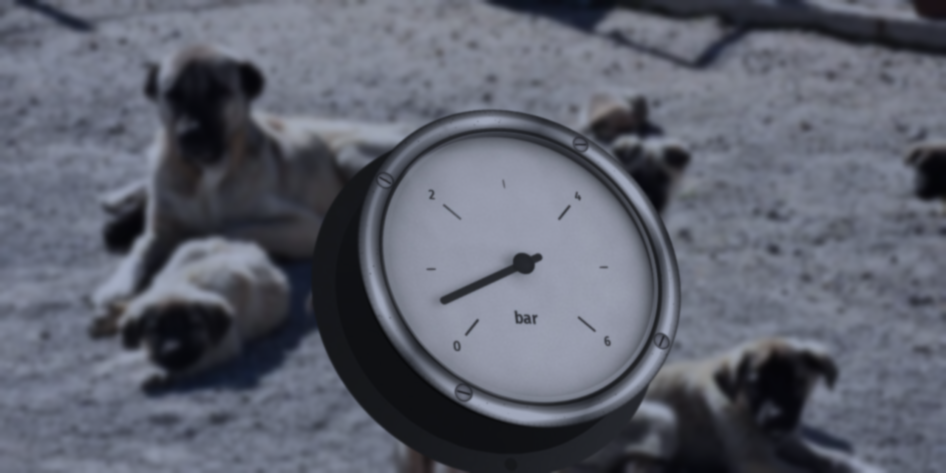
0.5 bar
